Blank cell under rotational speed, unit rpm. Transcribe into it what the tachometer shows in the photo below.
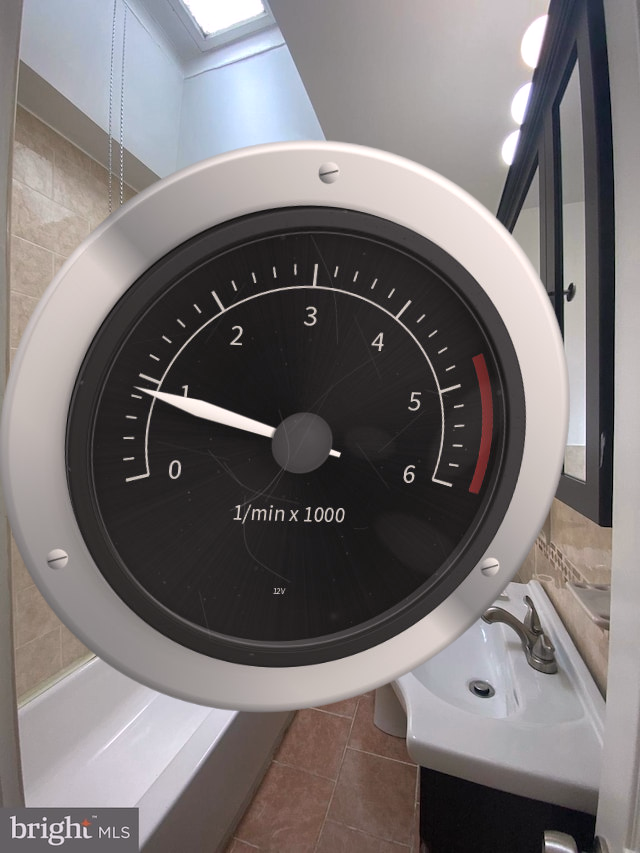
900 rpm
